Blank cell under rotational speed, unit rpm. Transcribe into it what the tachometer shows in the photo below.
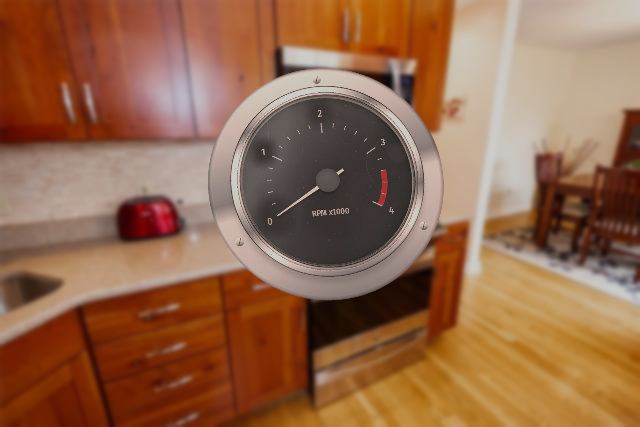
0 rpm
